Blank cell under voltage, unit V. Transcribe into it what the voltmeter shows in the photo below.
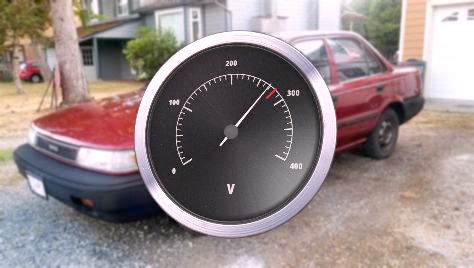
270 V
